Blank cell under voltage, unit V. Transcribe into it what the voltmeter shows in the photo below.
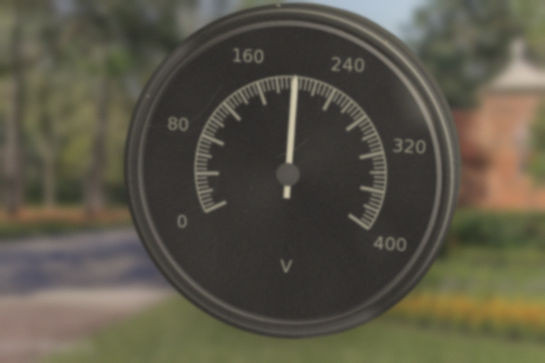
200 V
